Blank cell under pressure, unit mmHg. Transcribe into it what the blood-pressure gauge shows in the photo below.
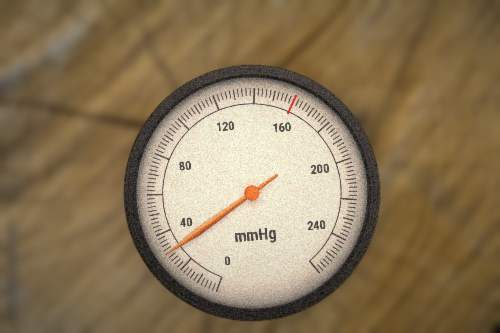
30 mmHg
